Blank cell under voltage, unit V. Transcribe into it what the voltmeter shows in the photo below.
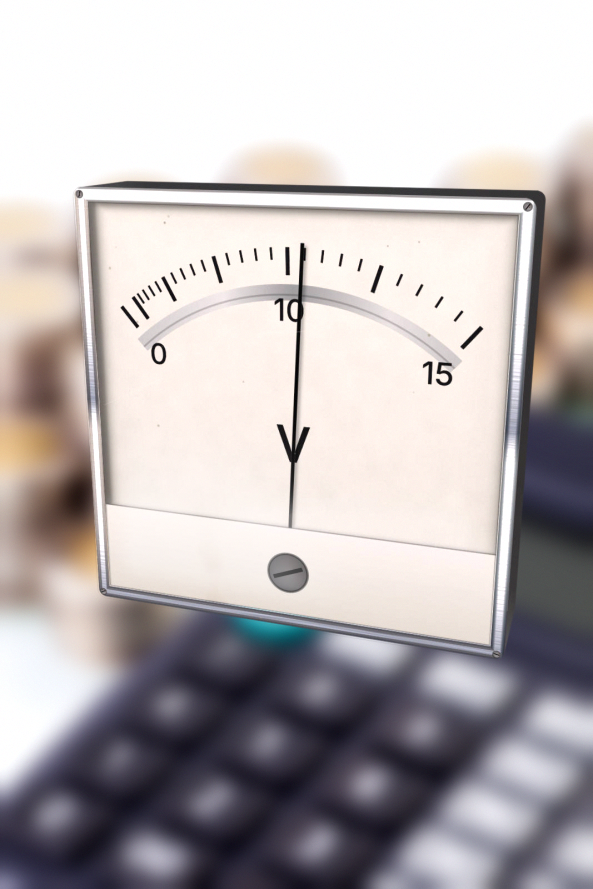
10.5 V
